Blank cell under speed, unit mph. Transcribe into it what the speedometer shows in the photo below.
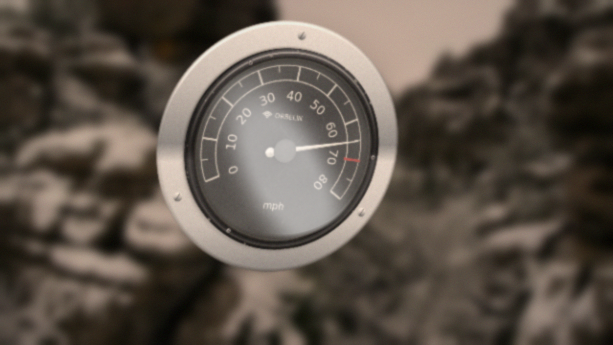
65 mph
